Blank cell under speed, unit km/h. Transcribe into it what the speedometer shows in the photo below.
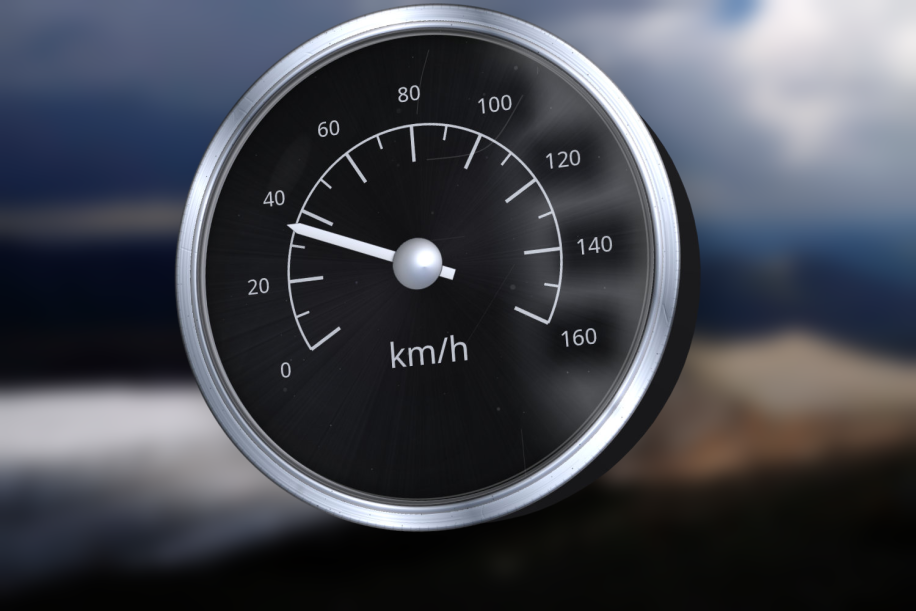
35 km/h
